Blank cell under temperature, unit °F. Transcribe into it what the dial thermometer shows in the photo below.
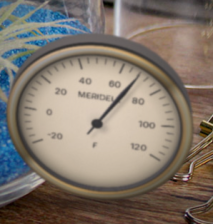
68 °F
